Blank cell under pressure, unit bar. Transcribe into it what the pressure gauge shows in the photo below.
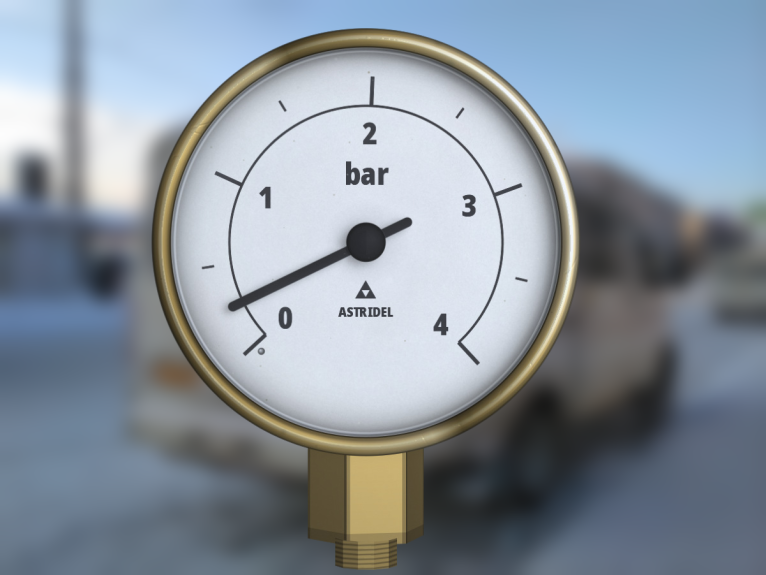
0.25 bar
